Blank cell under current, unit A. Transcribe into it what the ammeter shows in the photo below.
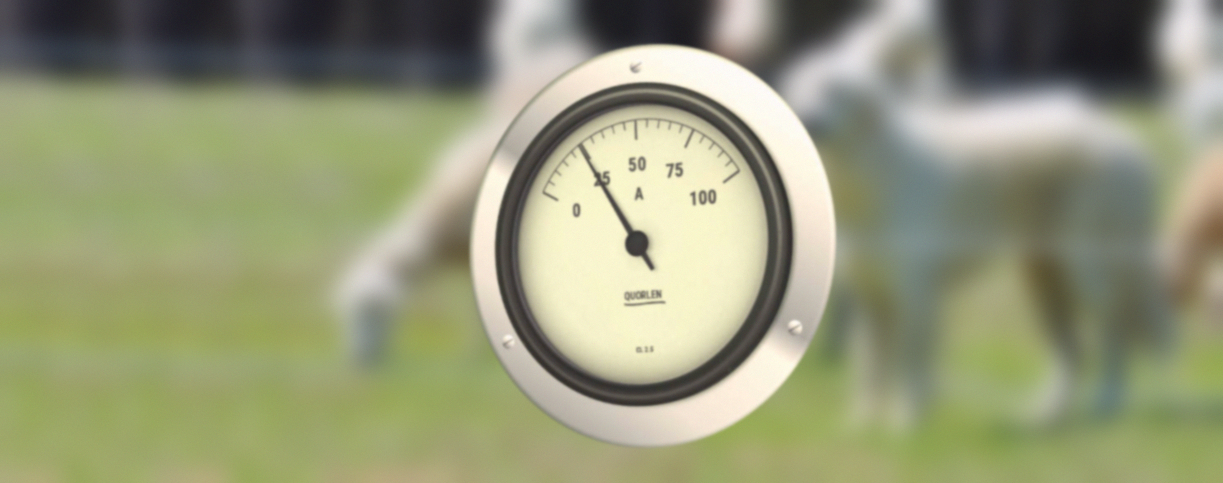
25 A
